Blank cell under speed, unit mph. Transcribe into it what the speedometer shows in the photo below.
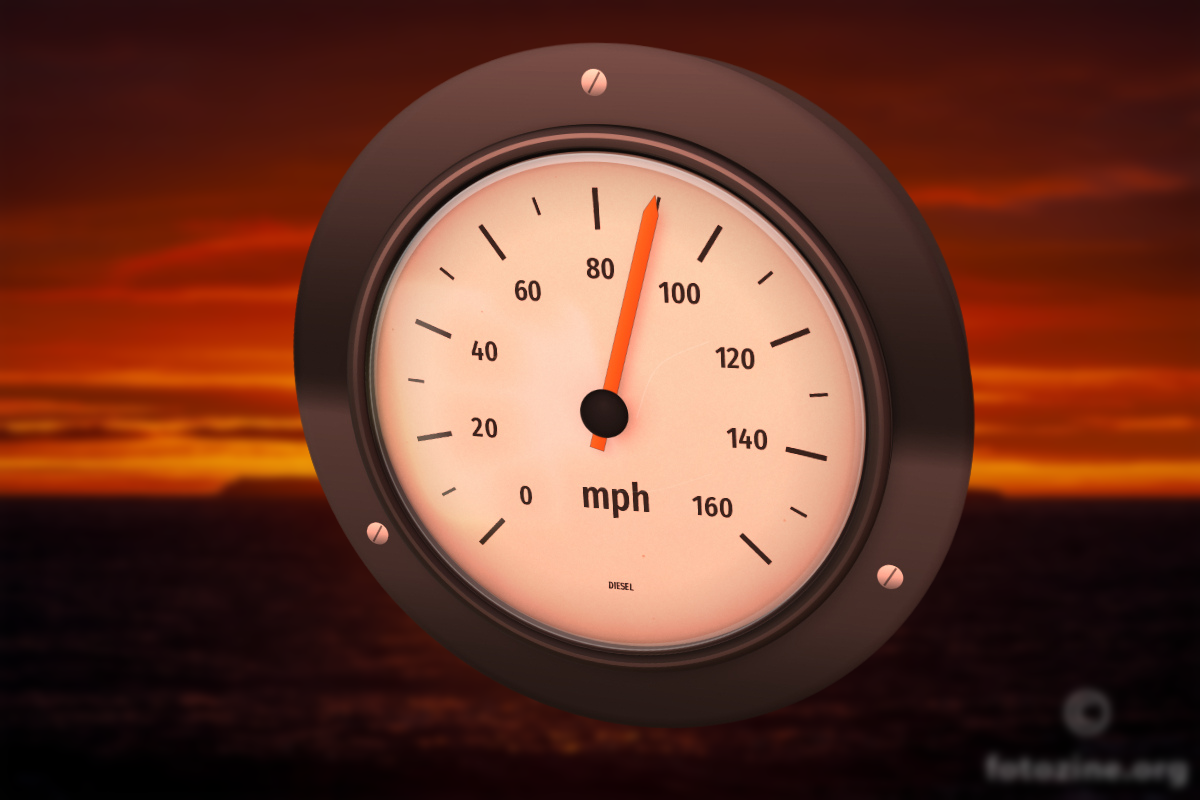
90 mph
